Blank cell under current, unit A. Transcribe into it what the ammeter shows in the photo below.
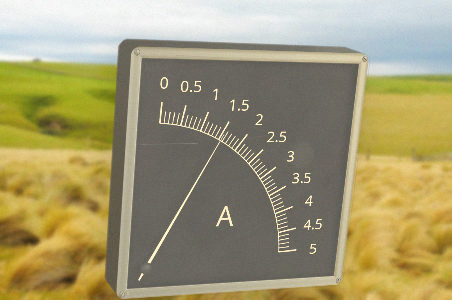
1.5 A
